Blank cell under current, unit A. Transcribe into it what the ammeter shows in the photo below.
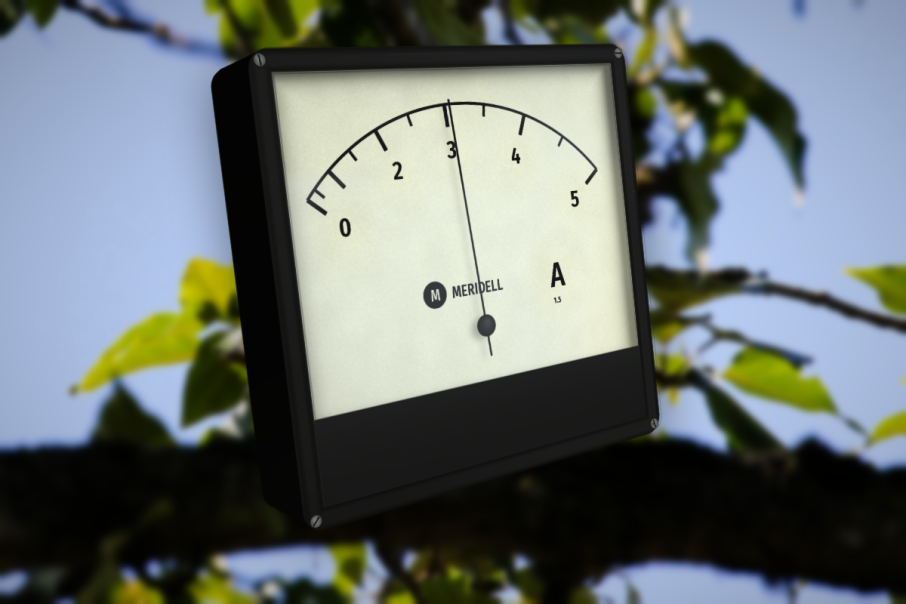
3 A
